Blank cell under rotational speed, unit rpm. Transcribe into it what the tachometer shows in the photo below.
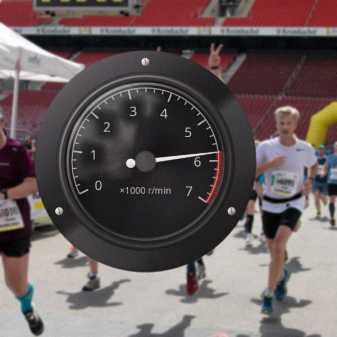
5800 rpm
